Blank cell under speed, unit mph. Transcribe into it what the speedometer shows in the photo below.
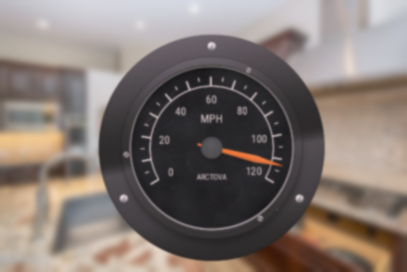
112.5 mph
